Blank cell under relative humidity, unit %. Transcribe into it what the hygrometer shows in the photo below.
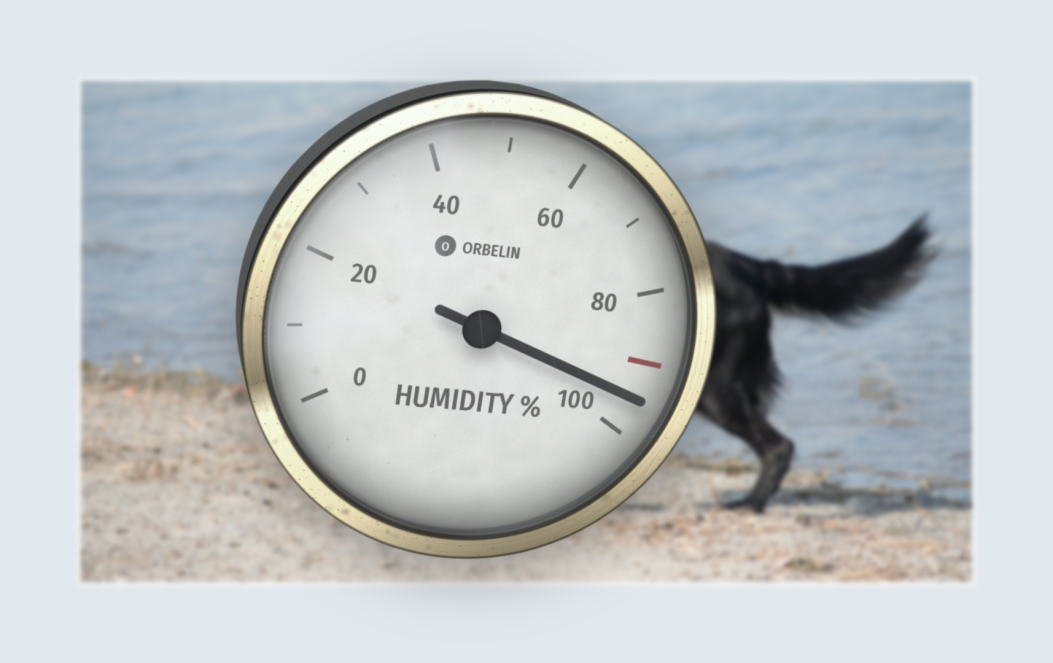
95 %
